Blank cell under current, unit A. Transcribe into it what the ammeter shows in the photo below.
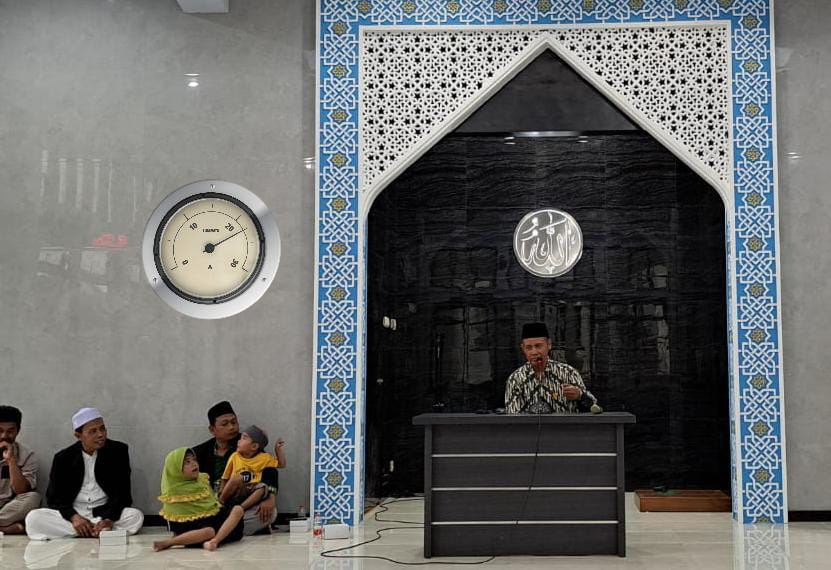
22.5 A
